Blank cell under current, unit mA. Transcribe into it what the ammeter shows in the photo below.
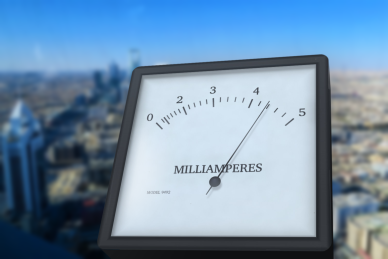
4.4 mA
